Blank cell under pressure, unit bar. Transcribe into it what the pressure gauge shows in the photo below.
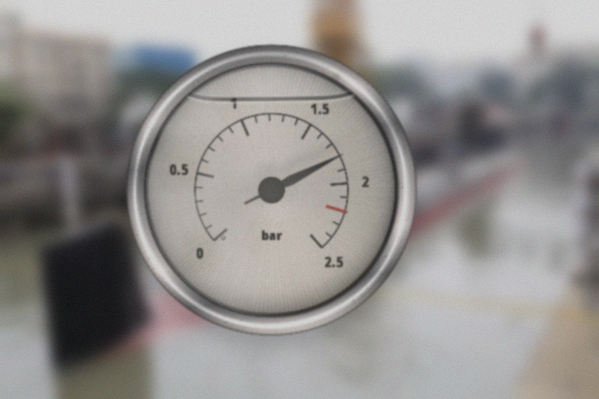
1.8 bar
